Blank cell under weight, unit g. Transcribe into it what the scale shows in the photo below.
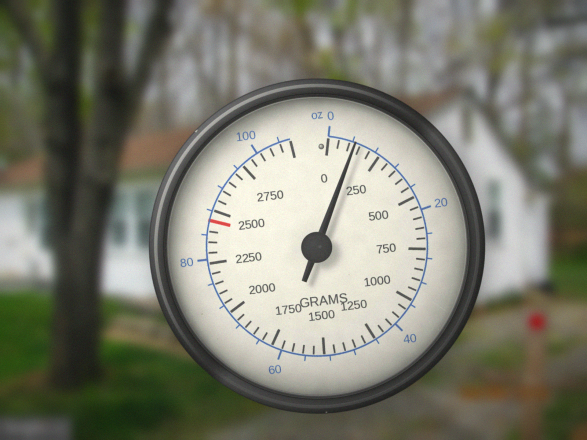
125 g
